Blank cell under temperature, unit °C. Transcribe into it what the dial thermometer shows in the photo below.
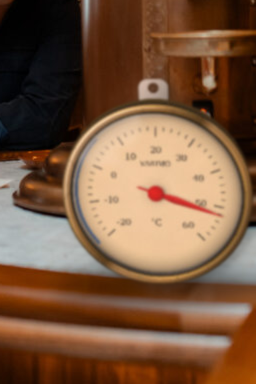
52 °C
